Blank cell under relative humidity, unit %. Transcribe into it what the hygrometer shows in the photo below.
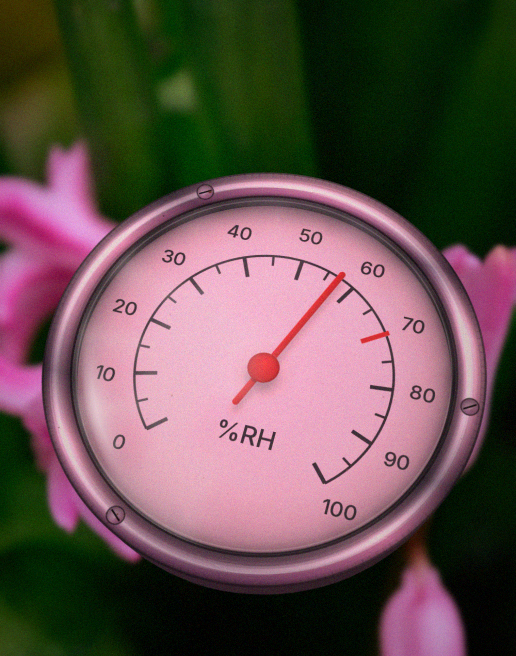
57.5 %
